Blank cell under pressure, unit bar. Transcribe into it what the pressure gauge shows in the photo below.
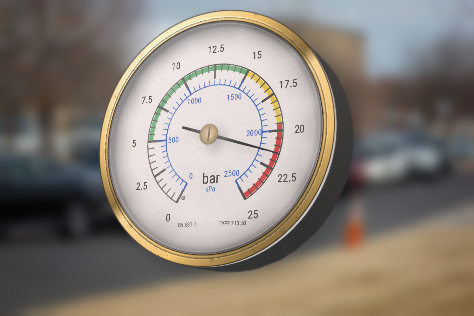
21.5 bar
